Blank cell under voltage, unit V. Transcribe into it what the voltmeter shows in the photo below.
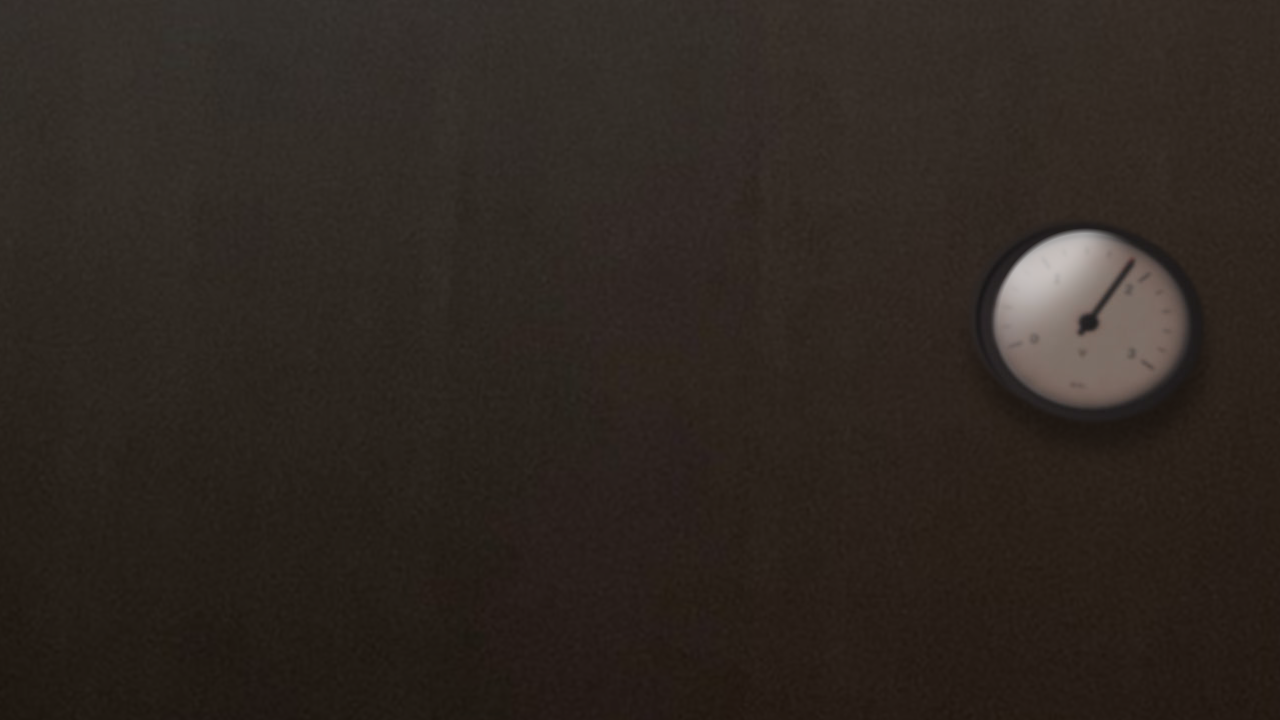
1.8 V
